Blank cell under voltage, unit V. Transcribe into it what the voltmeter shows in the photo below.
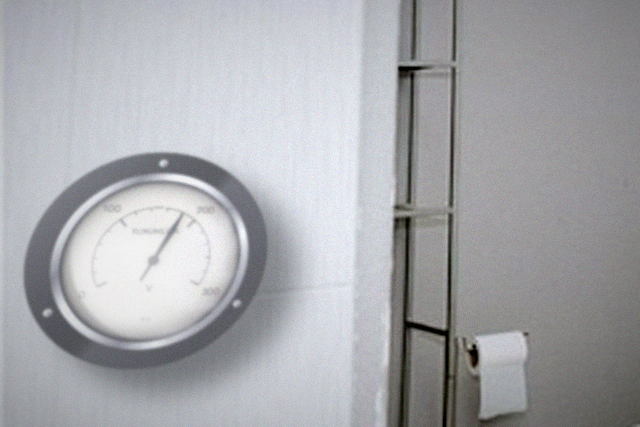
180 V
